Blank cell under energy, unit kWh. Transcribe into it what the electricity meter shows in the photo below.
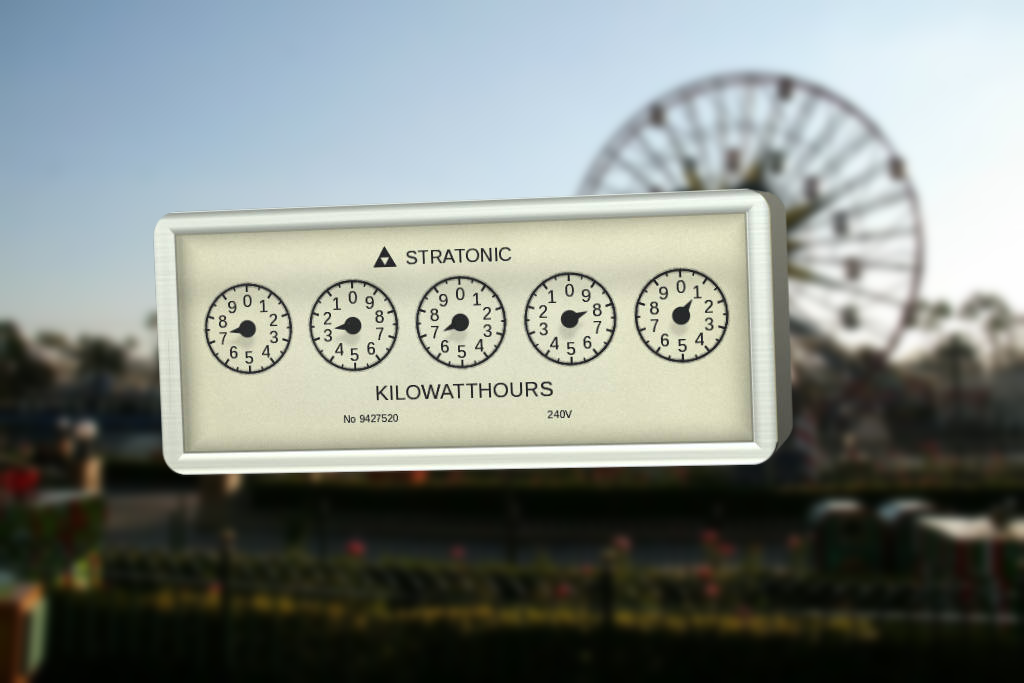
72681 kWh
